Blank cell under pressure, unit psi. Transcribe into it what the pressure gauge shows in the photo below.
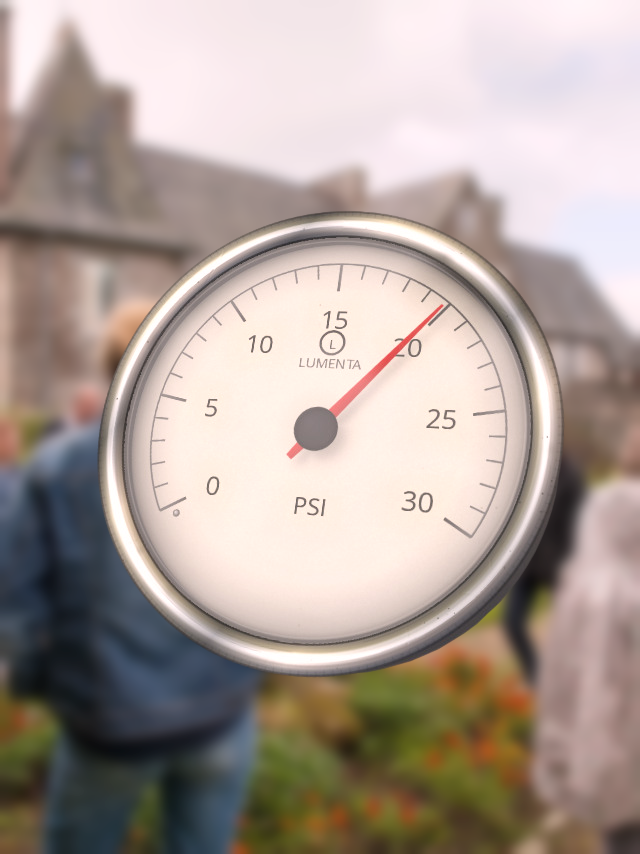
20 psi
